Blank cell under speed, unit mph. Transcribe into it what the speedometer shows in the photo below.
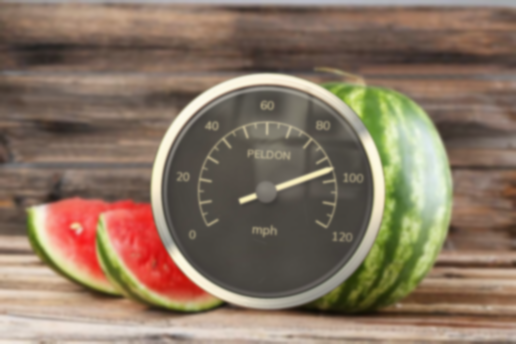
95 mph
